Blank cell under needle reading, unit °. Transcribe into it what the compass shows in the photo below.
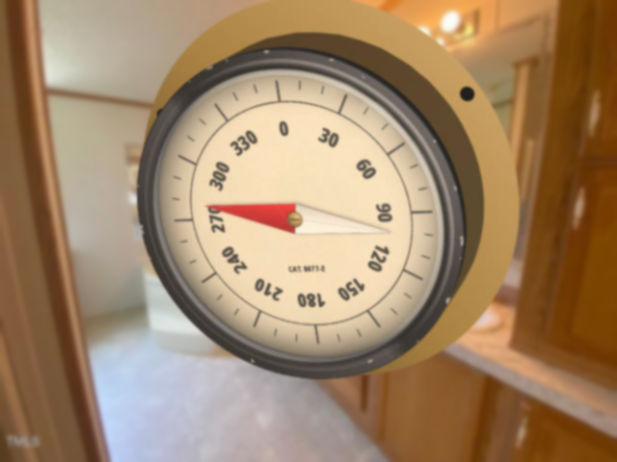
280 °
